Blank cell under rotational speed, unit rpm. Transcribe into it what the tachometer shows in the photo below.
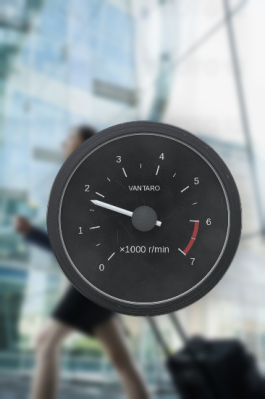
1750 rpm
